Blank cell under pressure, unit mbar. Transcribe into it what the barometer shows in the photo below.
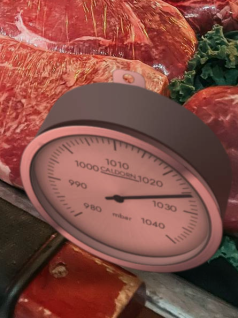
1025 mbar
